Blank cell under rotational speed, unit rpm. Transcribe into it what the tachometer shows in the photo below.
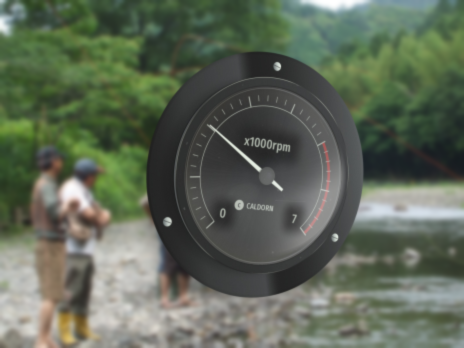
2000 rpm
